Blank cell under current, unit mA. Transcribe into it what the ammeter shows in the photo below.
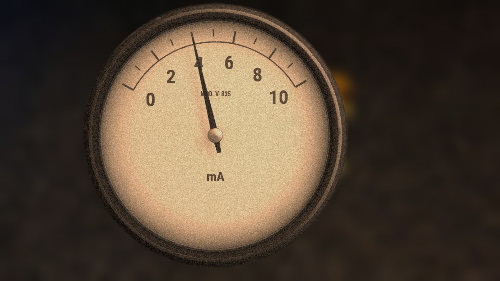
4 mA
